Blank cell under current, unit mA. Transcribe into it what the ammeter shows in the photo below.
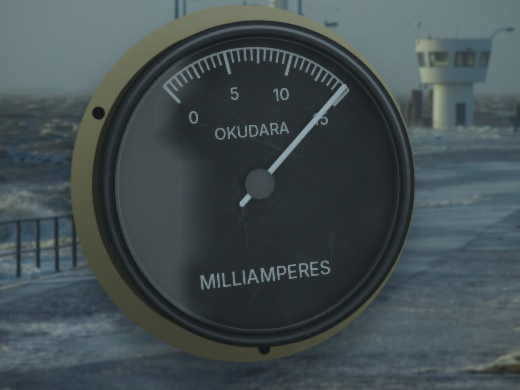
14.5 mA
